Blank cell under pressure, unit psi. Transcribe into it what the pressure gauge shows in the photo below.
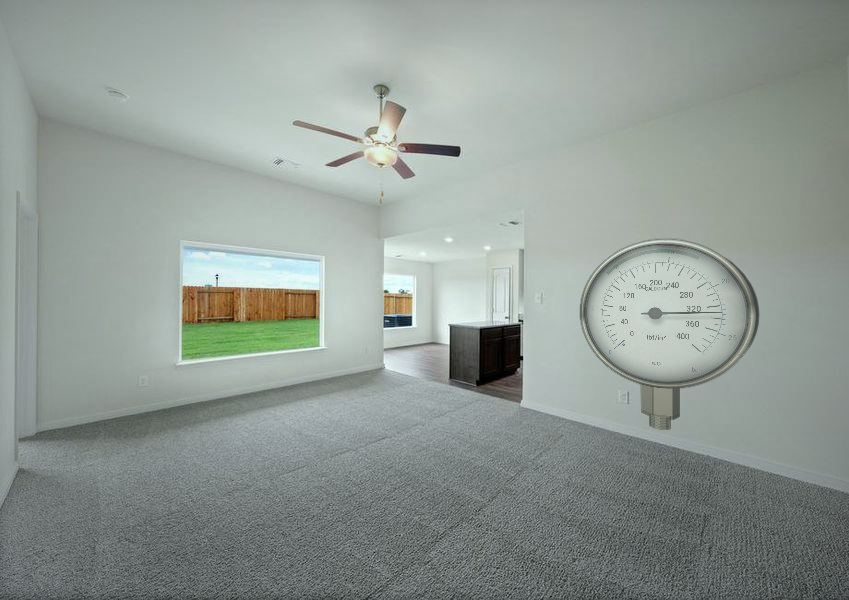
330 psi
